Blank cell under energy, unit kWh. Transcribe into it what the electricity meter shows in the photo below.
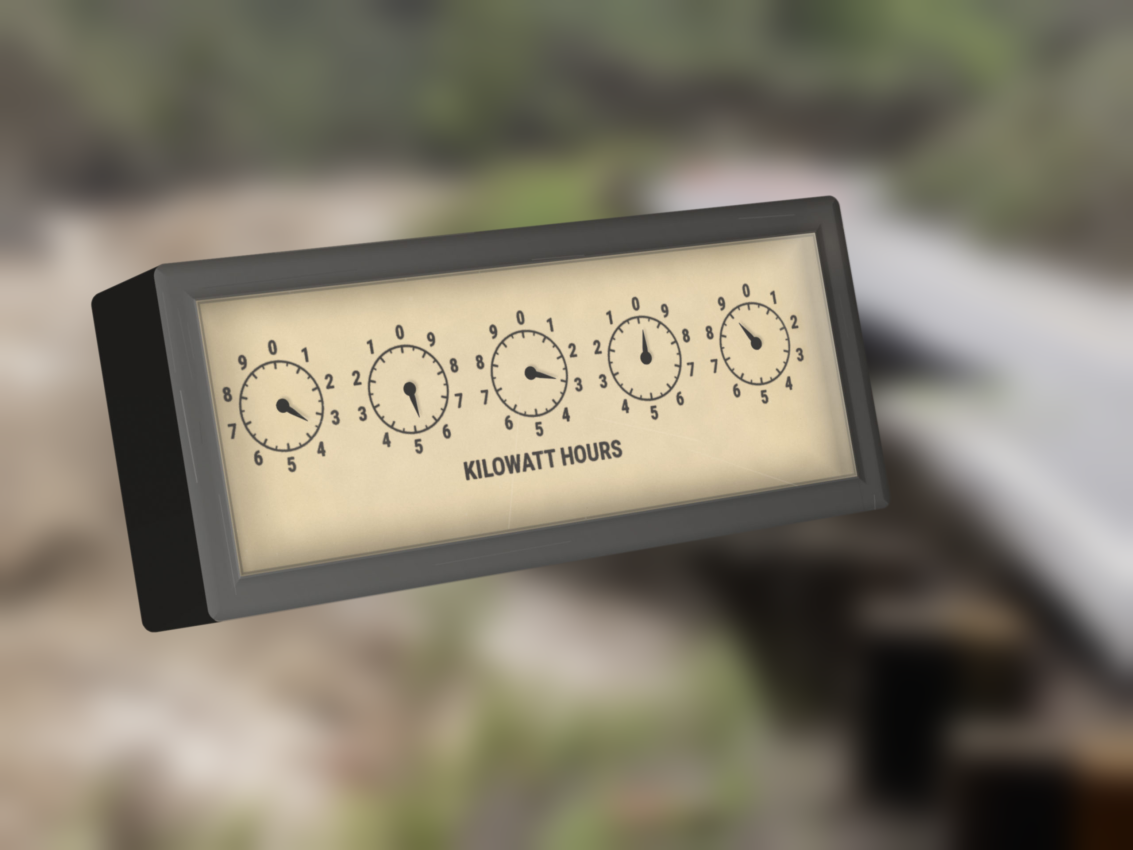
35299 kWh
